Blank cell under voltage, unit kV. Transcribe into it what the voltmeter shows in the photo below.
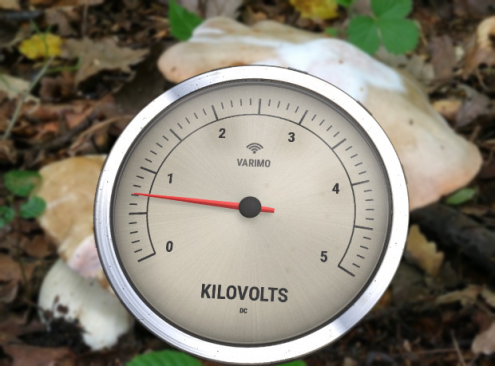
0.7 kV
